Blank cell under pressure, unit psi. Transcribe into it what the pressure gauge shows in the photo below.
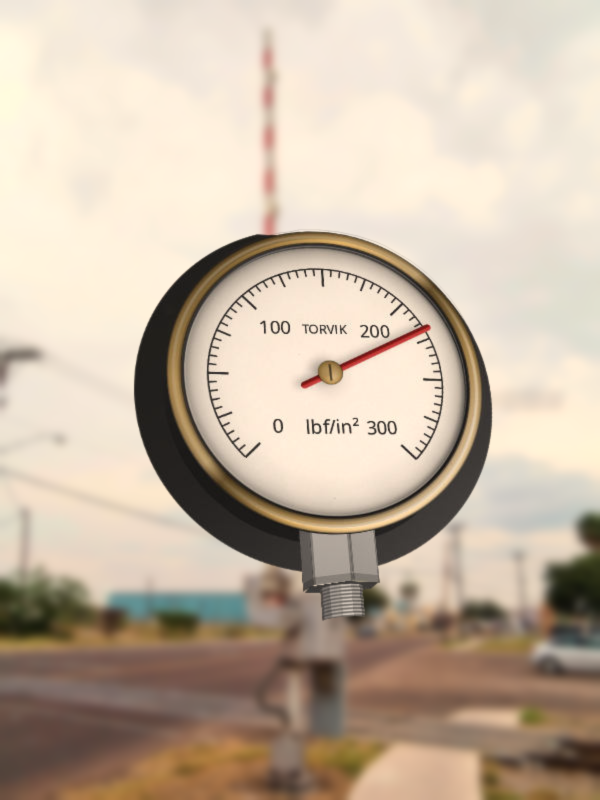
220 psi
